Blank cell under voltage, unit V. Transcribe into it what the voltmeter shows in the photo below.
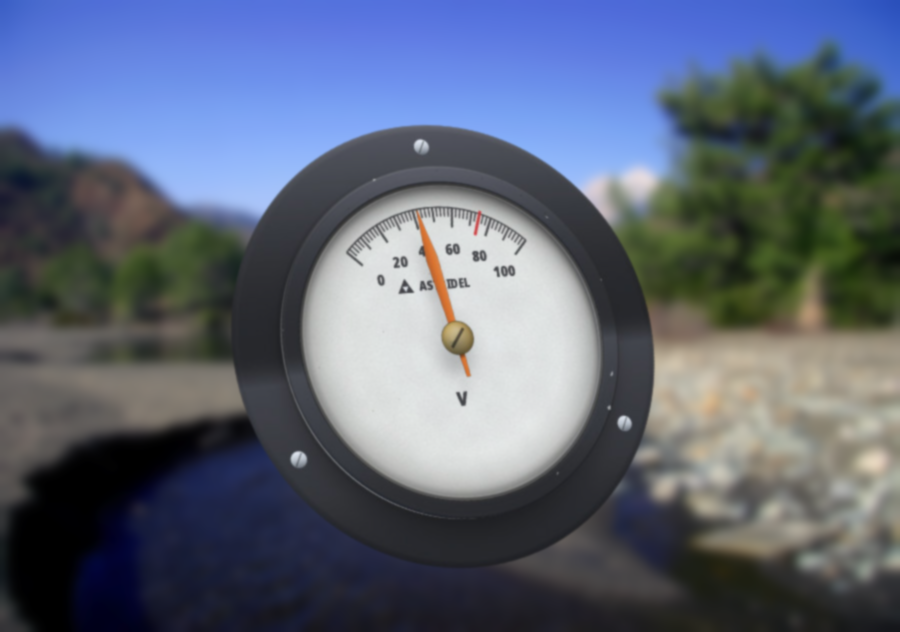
40 V
